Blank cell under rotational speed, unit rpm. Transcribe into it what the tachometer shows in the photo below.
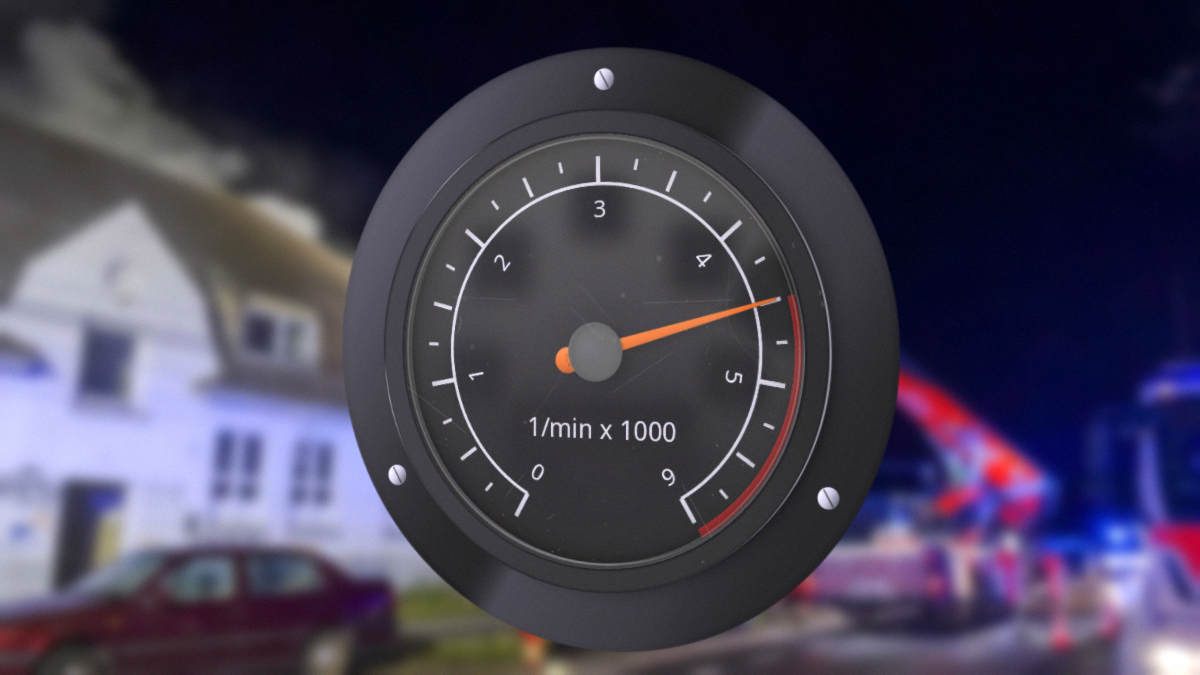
4500 rpm
